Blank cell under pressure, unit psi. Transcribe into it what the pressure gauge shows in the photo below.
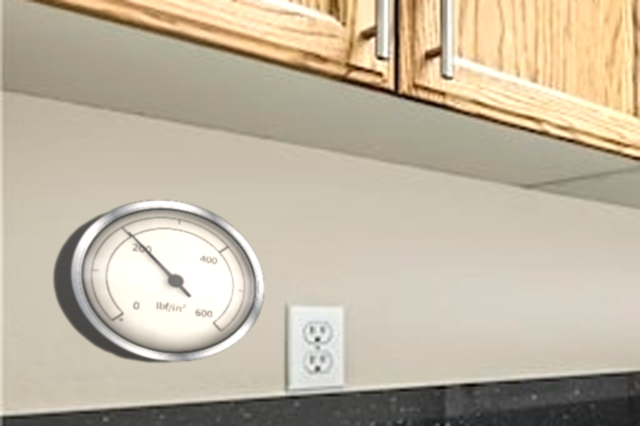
200 psi
